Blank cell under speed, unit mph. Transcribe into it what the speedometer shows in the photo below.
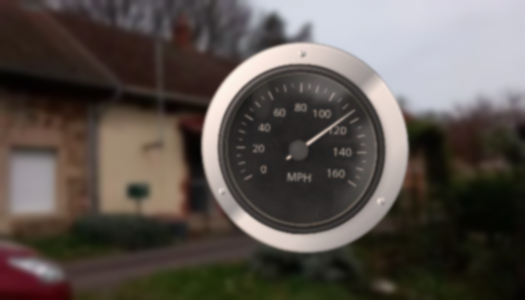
115 mph
